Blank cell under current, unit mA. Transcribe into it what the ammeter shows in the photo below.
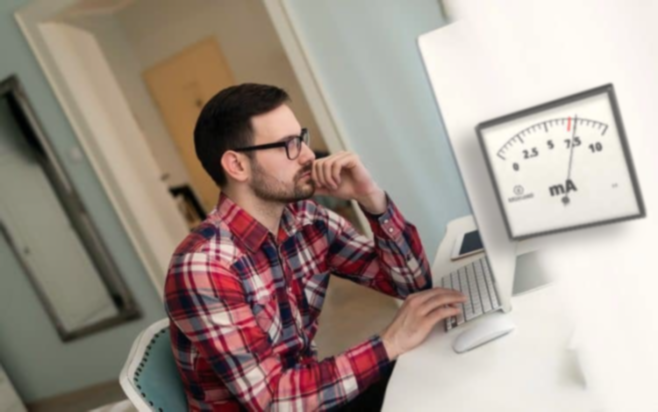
7.5 mA
